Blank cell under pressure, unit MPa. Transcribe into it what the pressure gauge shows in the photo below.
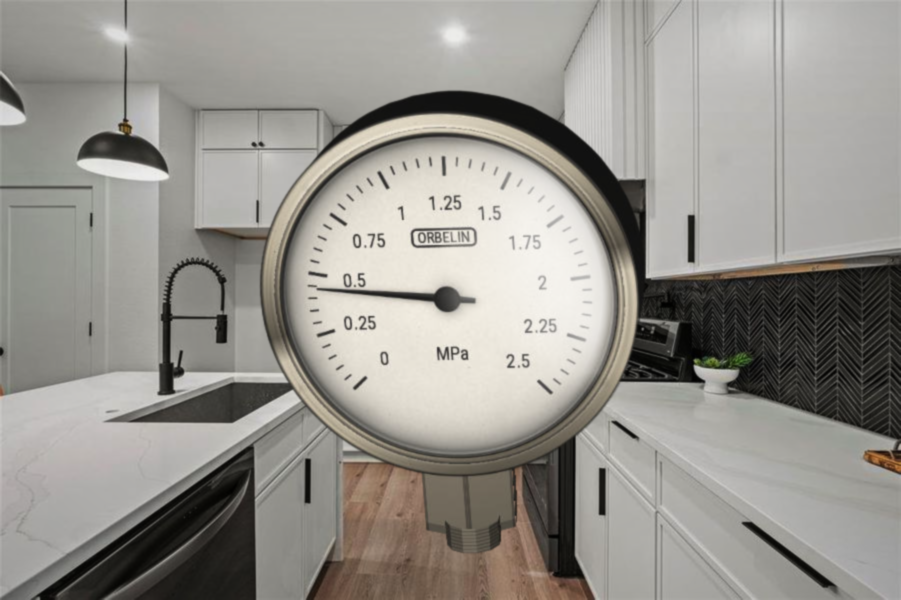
0.45 MPa
